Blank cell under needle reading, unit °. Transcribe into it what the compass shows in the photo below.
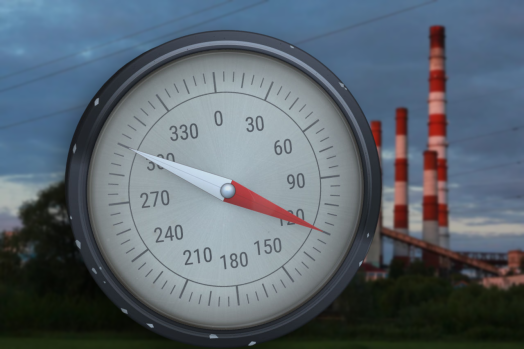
120 °
